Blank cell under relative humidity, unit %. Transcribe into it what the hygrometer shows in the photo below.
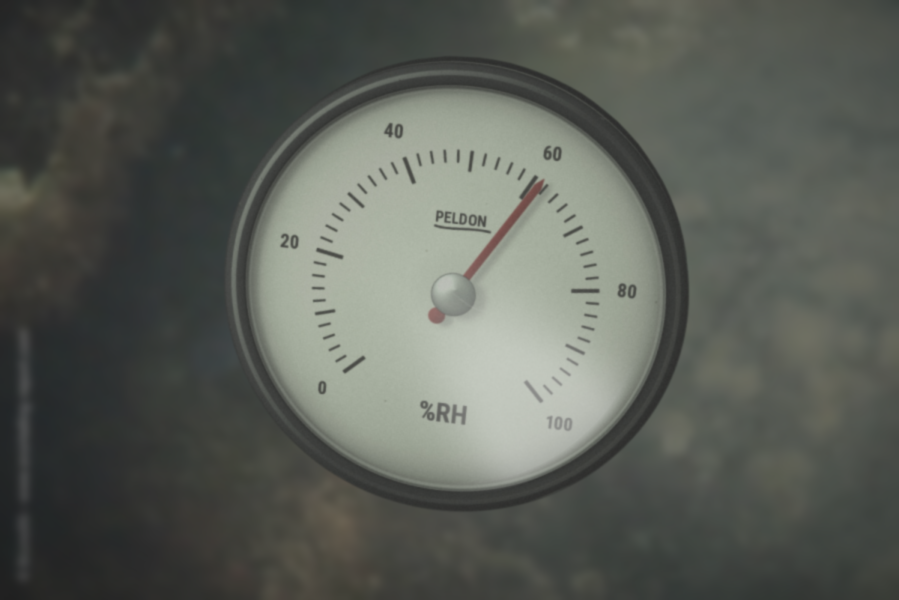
61 %
